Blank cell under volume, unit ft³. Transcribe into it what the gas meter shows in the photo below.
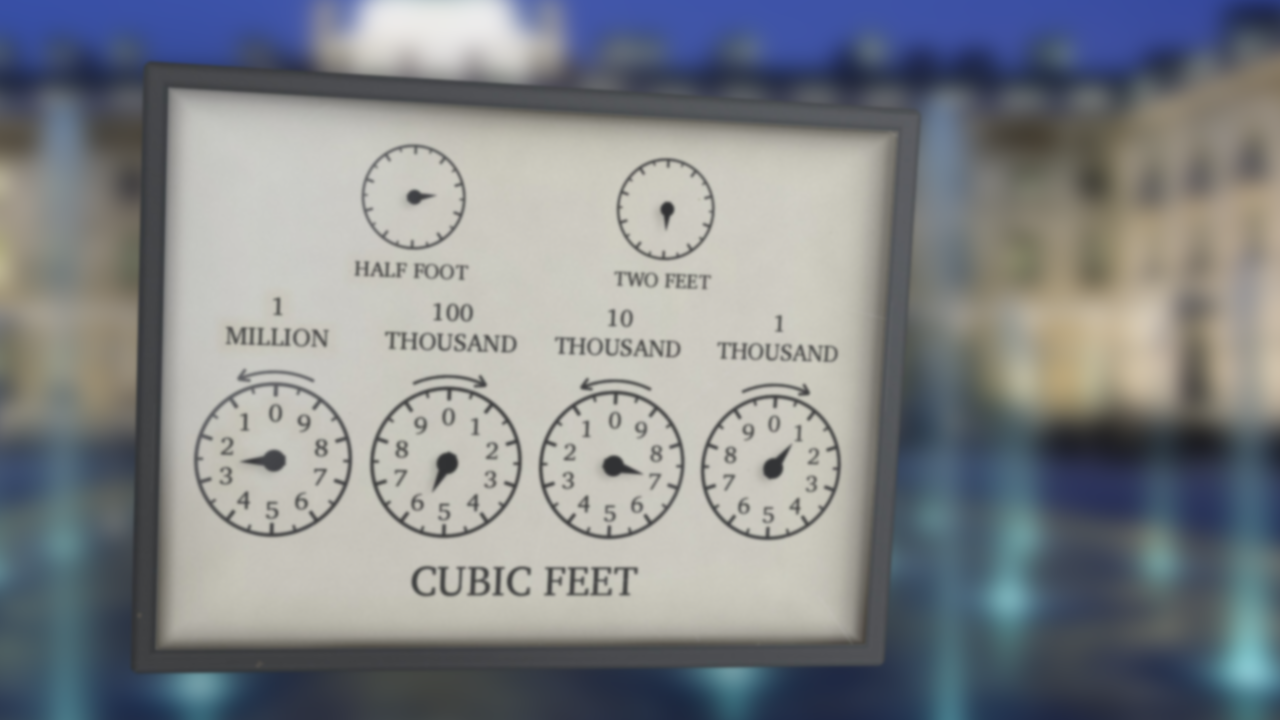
257100 ft³
